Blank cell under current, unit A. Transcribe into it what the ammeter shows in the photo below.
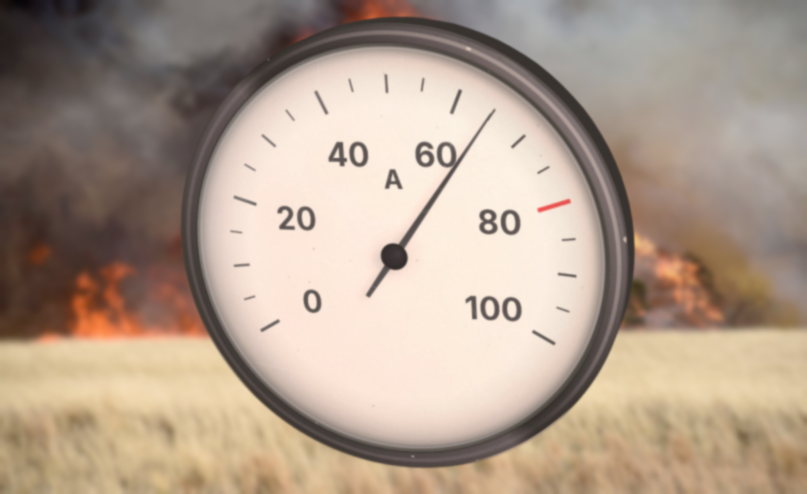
65 A
